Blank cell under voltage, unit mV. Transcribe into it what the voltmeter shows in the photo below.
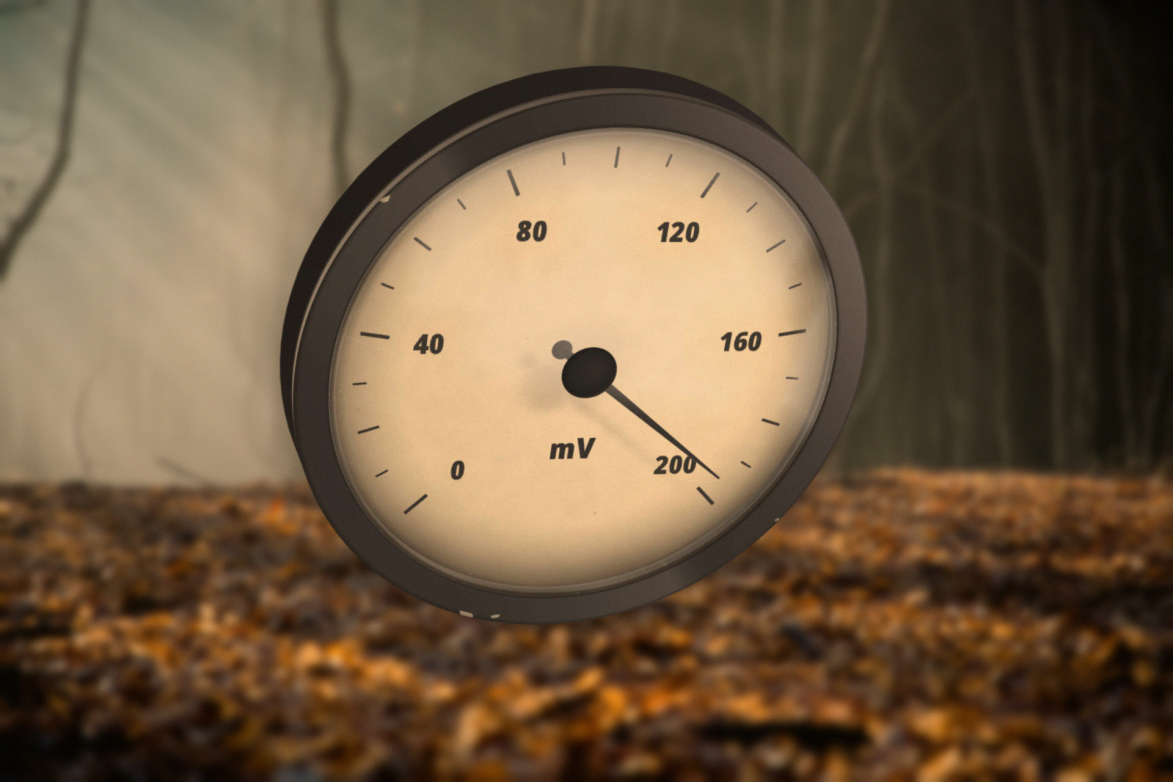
195 mV
